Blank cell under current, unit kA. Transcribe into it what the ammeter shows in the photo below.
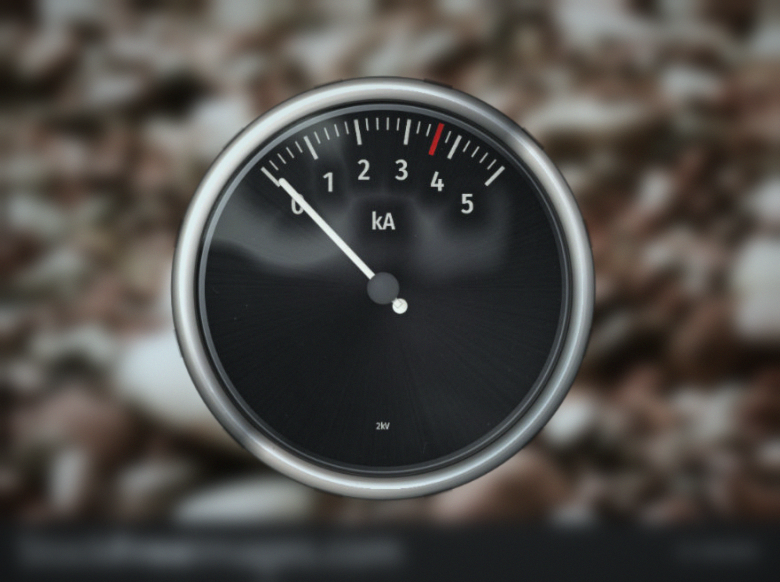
0.1 kA
